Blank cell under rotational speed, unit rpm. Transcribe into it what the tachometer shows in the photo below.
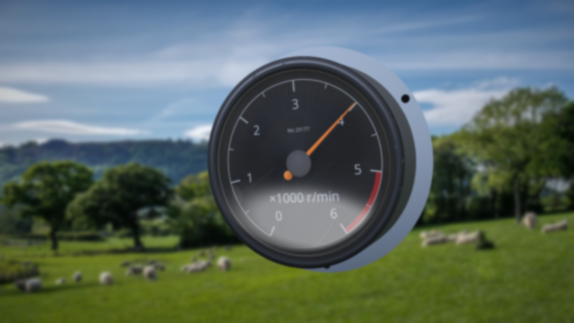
4000 rpm
